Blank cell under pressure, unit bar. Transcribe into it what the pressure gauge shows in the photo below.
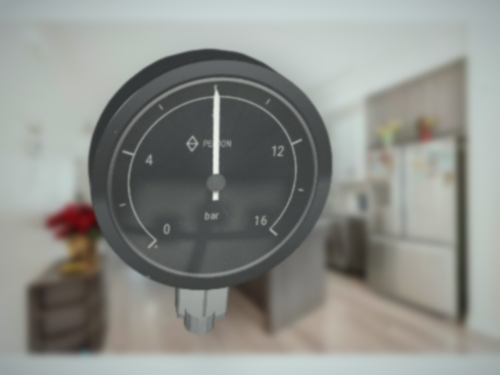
8 bar
